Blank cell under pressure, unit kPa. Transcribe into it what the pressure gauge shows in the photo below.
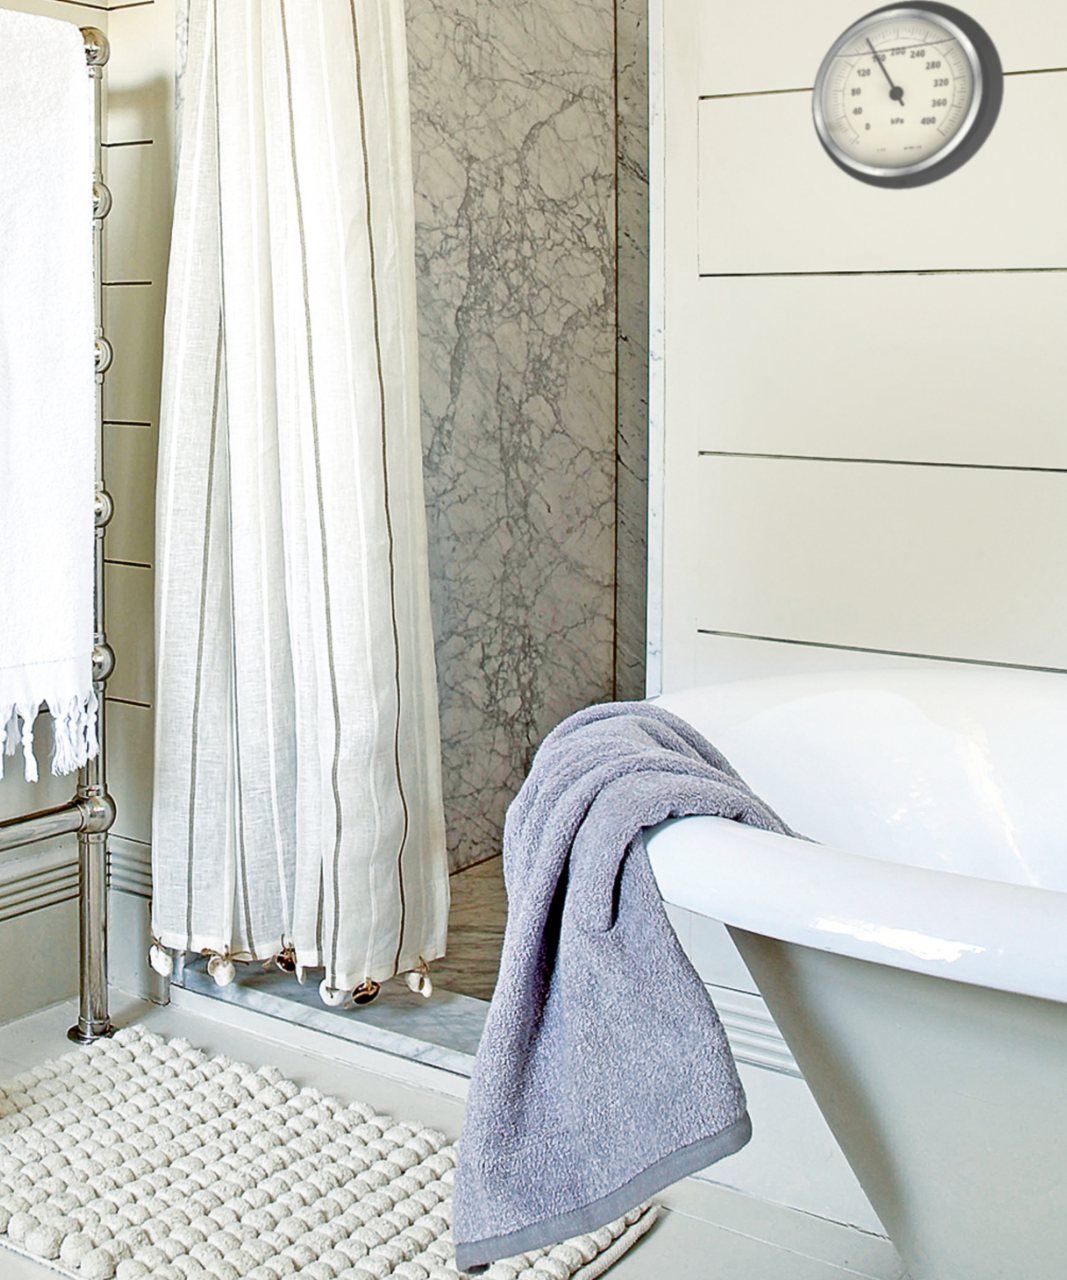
160 kPa
